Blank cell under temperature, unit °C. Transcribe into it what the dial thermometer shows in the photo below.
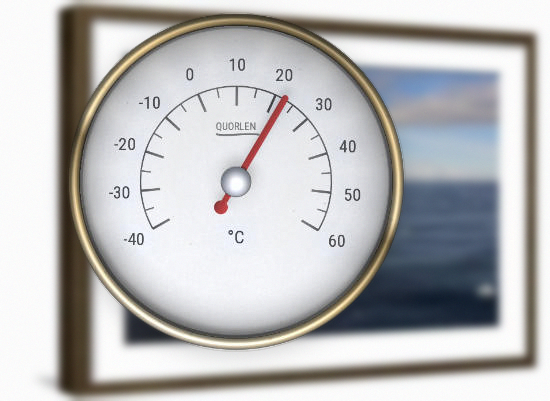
22.5 °C
